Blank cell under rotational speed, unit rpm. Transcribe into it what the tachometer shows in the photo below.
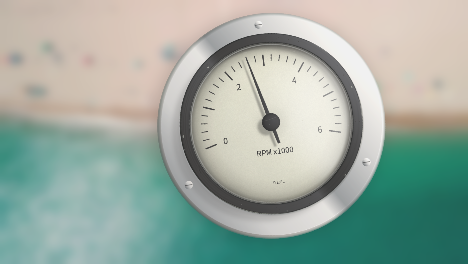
2600 rpm
